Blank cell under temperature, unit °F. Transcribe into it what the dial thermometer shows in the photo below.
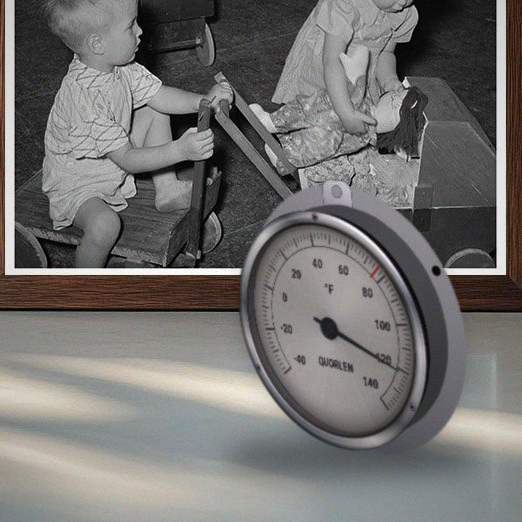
120 °F
